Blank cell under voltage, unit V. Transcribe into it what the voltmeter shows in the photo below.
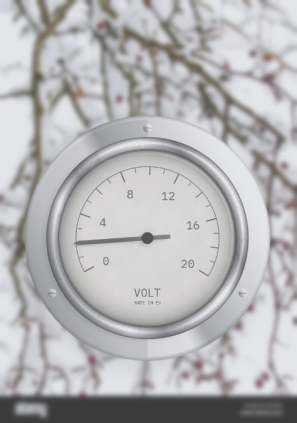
2 V
